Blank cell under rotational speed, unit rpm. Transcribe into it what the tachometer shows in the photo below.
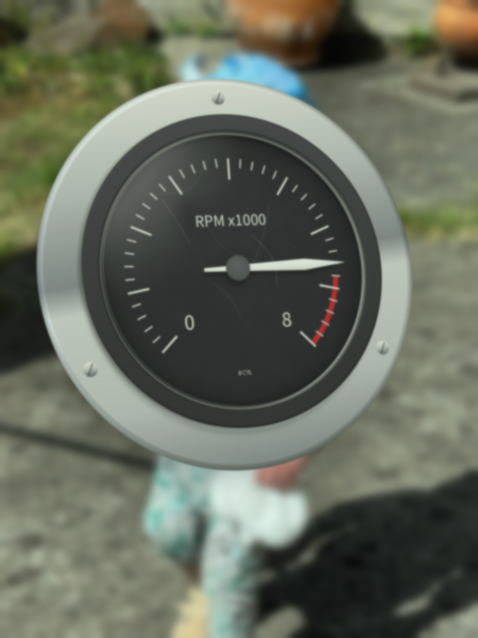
6600 rpm
